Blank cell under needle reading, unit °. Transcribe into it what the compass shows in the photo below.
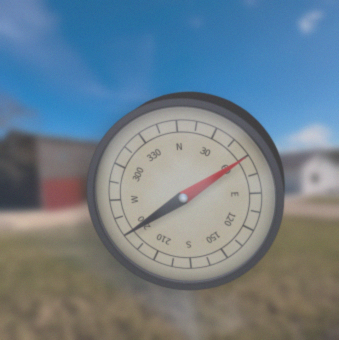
60 °
